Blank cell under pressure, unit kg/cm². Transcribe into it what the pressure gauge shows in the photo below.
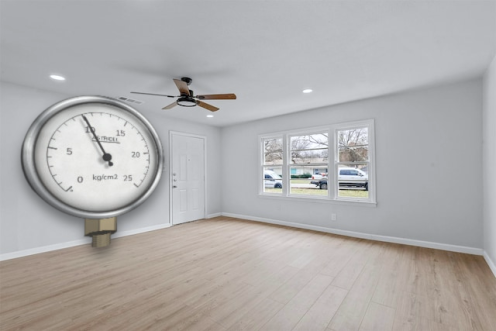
10 kg/cm²
